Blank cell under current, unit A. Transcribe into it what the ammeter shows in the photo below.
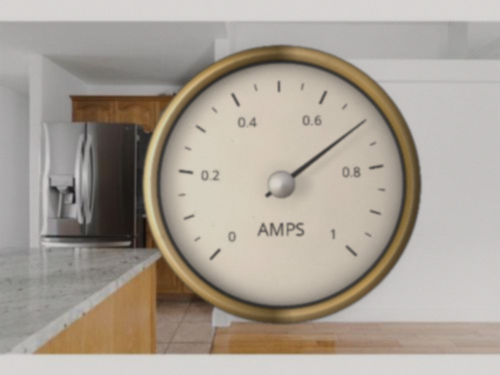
0.7 A
